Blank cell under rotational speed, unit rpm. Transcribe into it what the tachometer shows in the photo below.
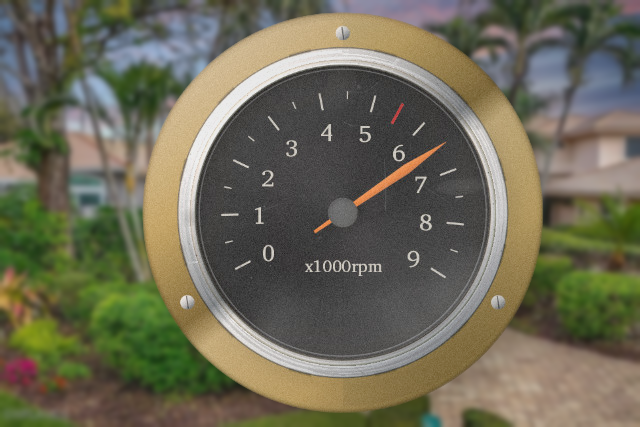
6500 rpm
